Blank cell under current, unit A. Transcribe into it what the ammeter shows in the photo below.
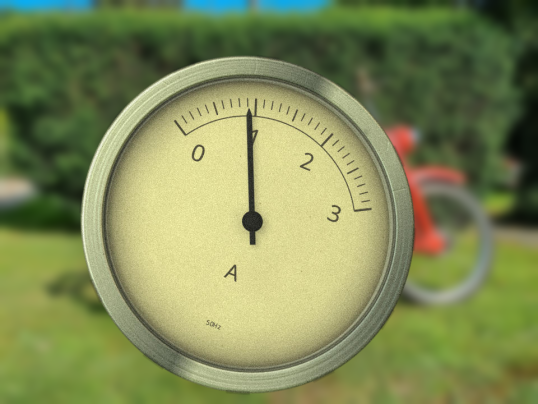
0.9 A
